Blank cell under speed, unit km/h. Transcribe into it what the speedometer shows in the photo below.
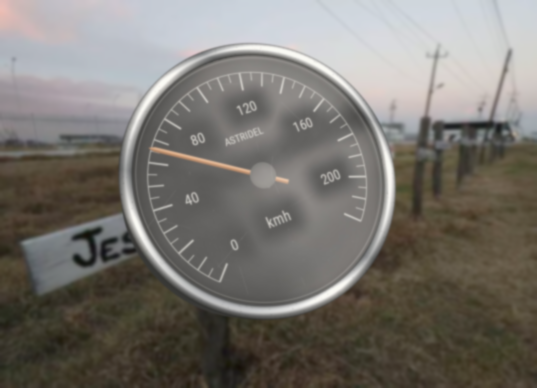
65 km/h
